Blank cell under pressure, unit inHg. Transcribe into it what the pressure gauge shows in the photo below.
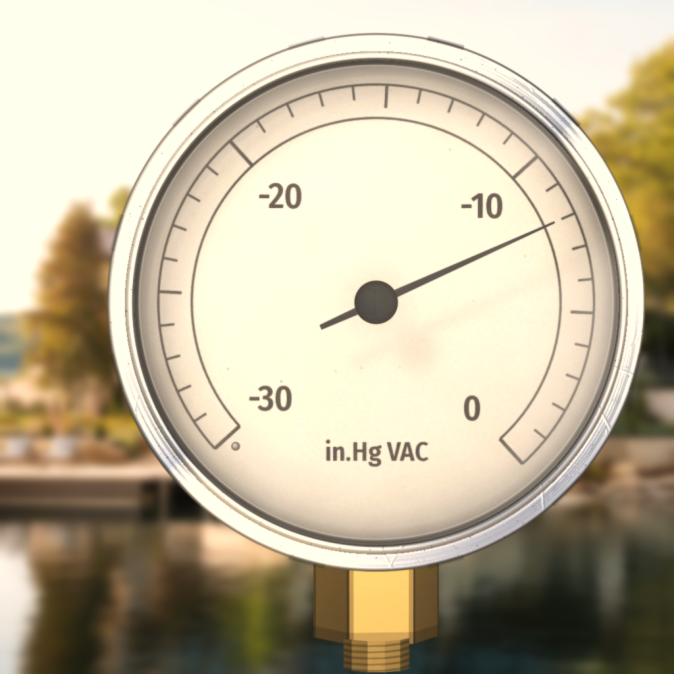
-8 inHg
